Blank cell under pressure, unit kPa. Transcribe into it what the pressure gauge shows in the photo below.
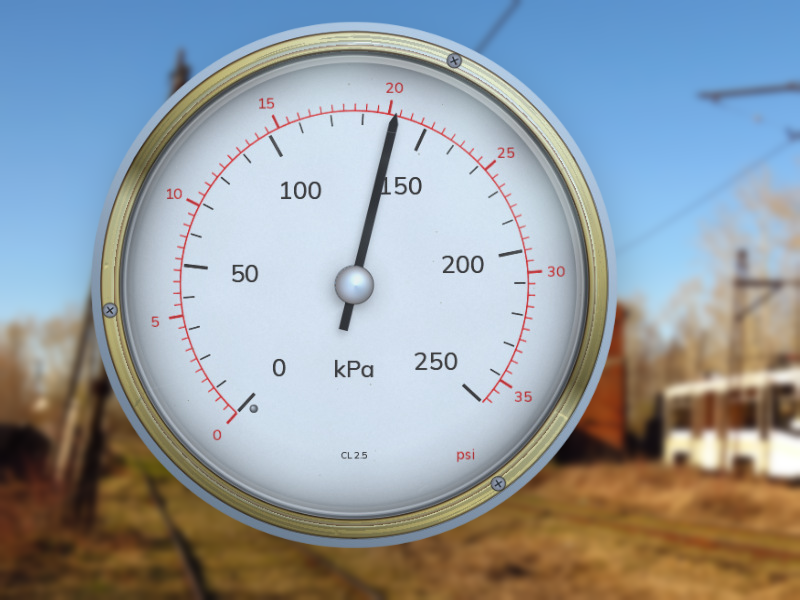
140 kPa
